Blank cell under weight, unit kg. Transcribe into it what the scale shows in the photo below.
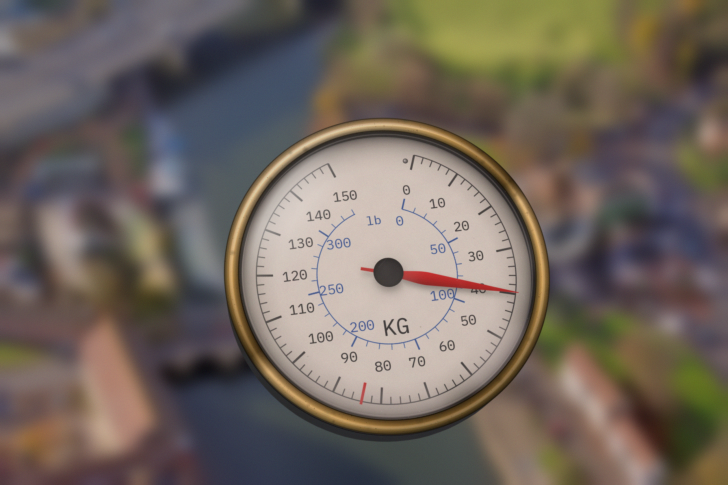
40 kg
